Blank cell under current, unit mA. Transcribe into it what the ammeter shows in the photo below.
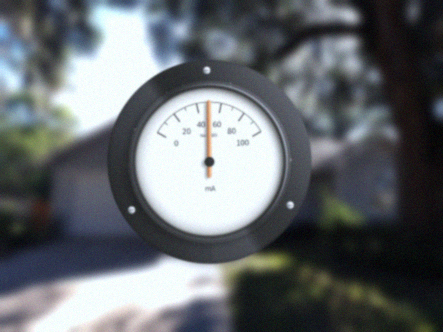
50 mA
